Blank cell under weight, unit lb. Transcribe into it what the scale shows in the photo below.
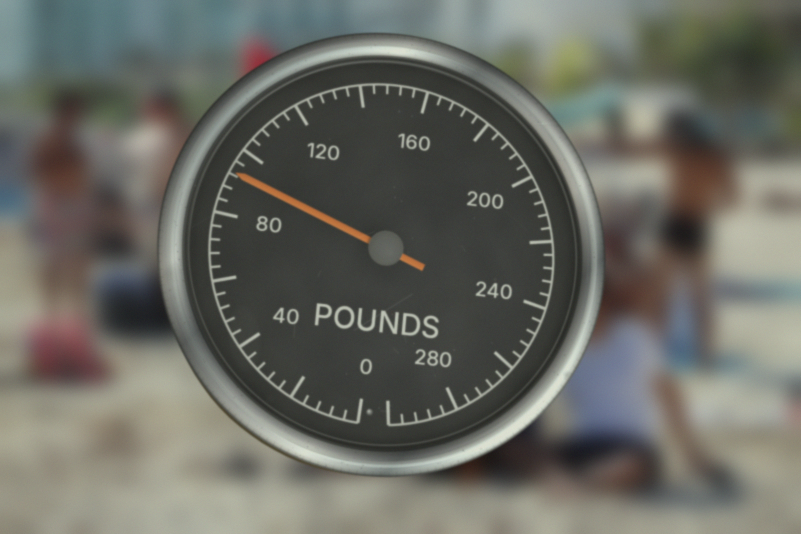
92 lb
